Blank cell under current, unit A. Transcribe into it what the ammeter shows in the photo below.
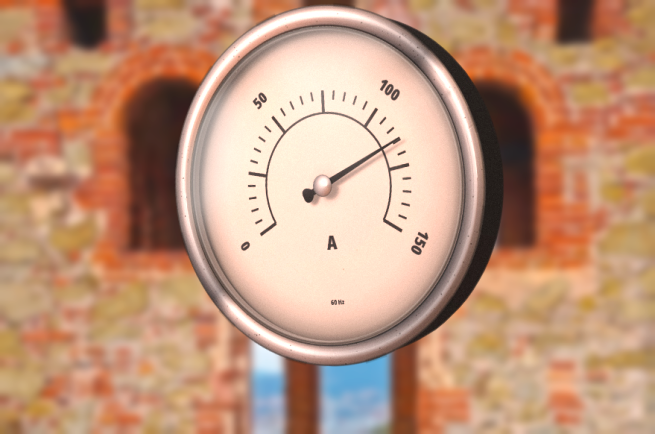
115 A
